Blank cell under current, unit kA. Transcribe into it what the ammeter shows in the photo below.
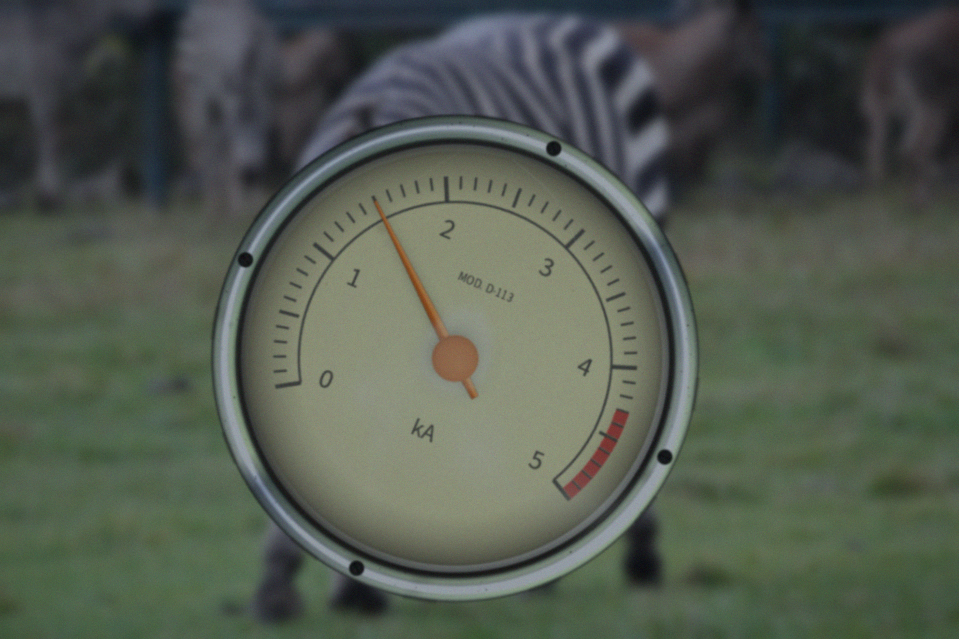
1.5 kA
